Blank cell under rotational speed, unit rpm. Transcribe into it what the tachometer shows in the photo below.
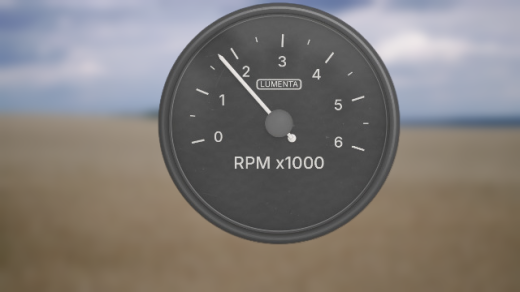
1750 rpm
